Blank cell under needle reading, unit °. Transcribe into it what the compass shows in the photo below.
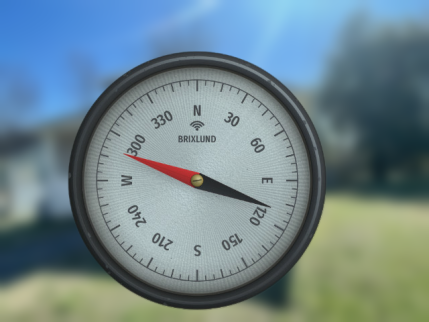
290 °
